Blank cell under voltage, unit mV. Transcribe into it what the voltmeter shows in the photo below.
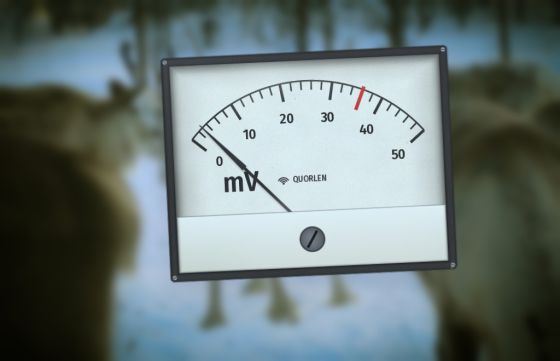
3 mV
